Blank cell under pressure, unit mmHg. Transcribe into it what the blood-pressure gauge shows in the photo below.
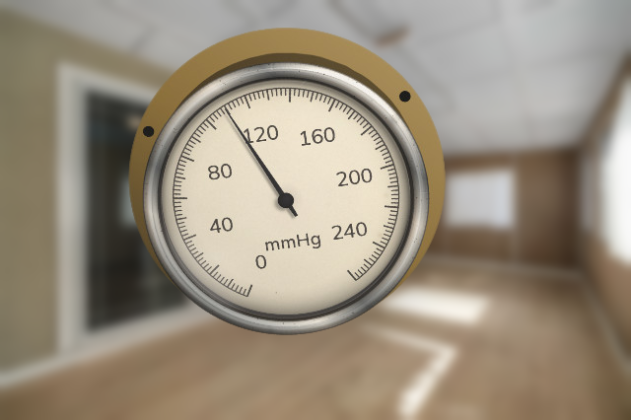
110 mmHg
